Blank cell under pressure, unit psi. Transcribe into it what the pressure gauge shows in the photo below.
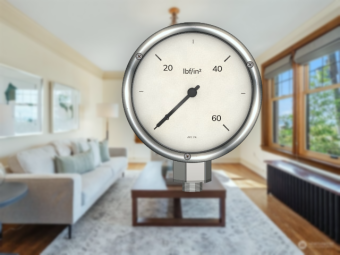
0 psi
